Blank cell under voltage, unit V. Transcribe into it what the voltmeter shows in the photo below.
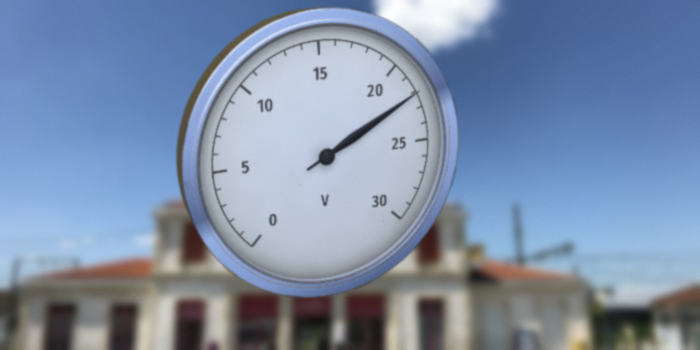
22 V
